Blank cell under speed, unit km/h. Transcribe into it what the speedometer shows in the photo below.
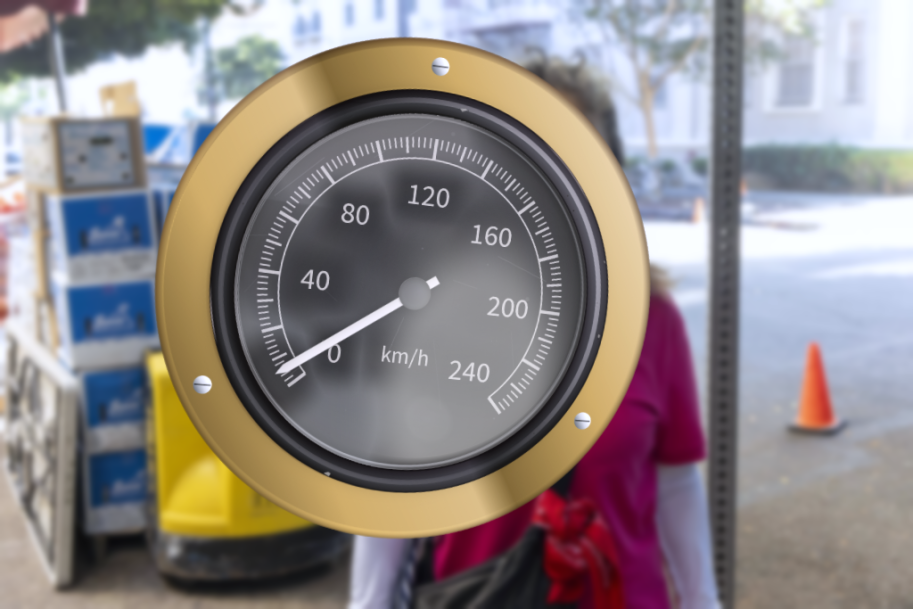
6 km/h
